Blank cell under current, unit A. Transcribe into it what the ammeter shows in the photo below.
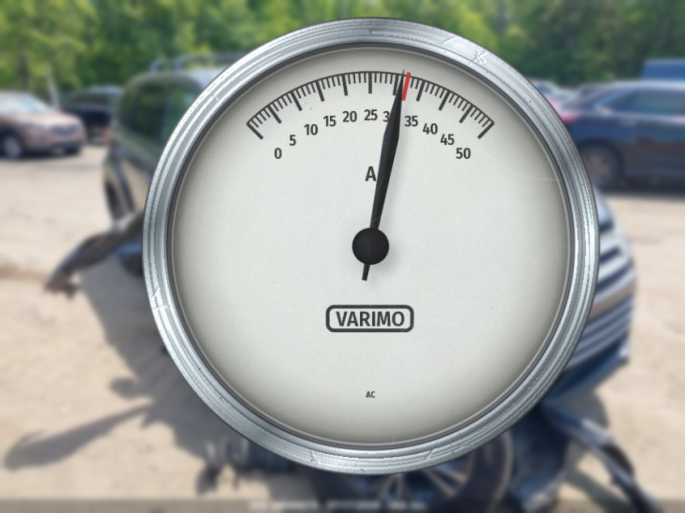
31 A
